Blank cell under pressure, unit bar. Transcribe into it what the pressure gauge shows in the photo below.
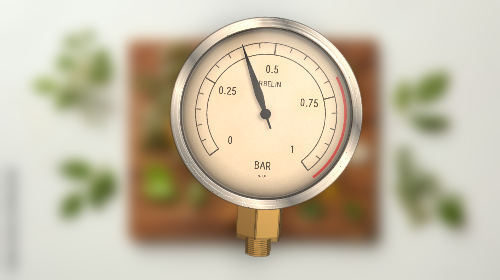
0.4 bar
